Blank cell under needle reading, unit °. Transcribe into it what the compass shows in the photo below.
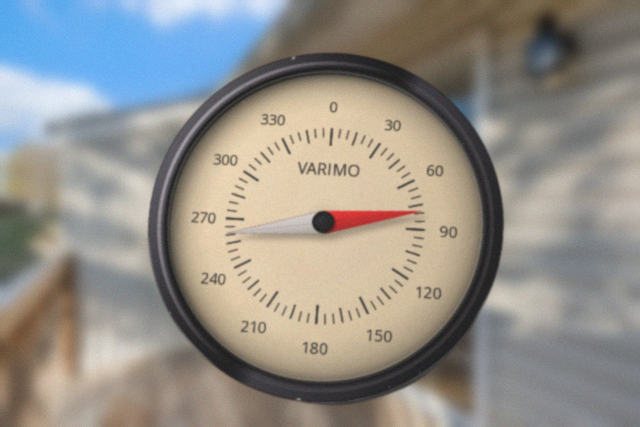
80 °
